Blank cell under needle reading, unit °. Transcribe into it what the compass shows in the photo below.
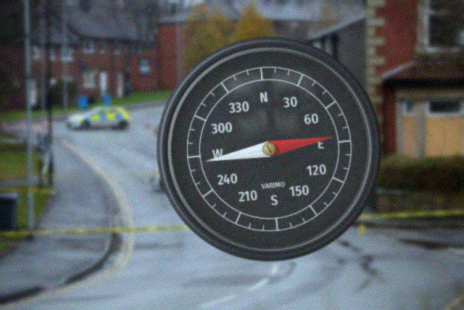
85 °
